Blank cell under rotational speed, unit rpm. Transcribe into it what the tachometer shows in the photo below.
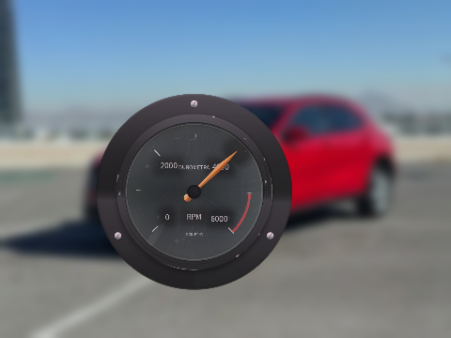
4000 rpm
